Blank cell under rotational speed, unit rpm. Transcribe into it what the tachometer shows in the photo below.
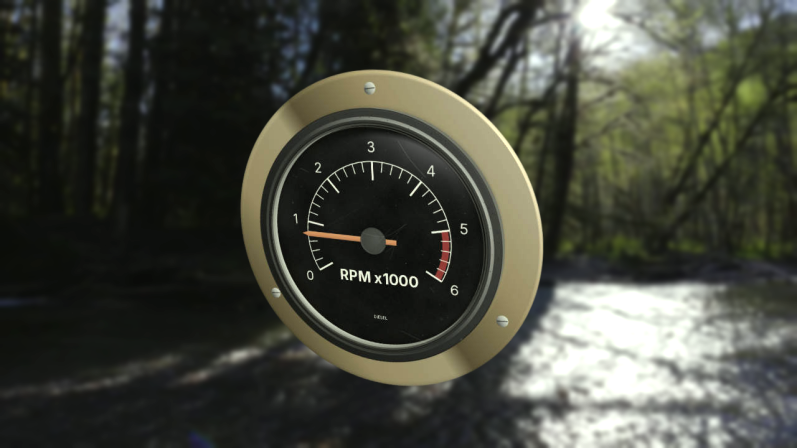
800 rpm
